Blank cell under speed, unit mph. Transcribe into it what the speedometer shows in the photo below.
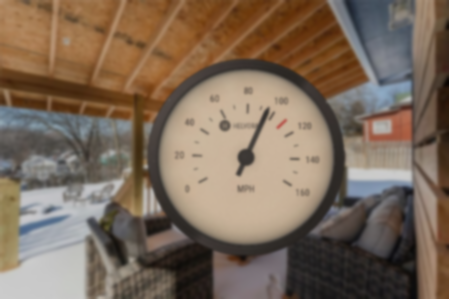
95 mph
